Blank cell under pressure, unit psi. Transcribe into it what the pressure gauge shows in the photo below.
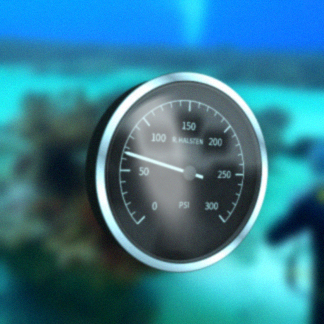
65 psi
